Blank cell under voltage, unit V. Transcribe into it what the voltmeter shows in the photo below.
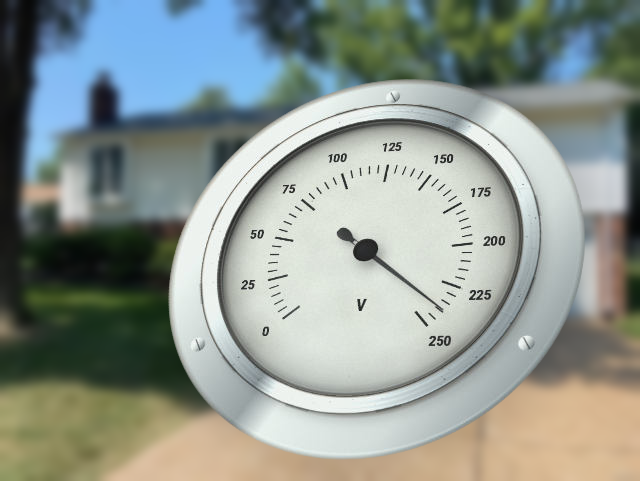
240 V
